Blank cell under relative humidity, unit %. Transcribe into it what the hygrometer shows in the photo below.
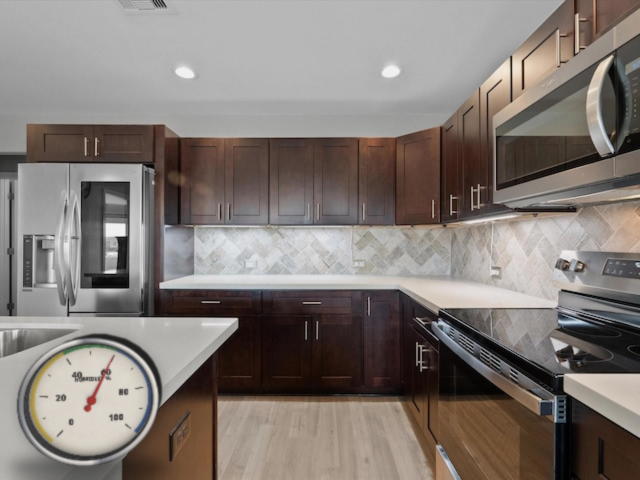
60 %
